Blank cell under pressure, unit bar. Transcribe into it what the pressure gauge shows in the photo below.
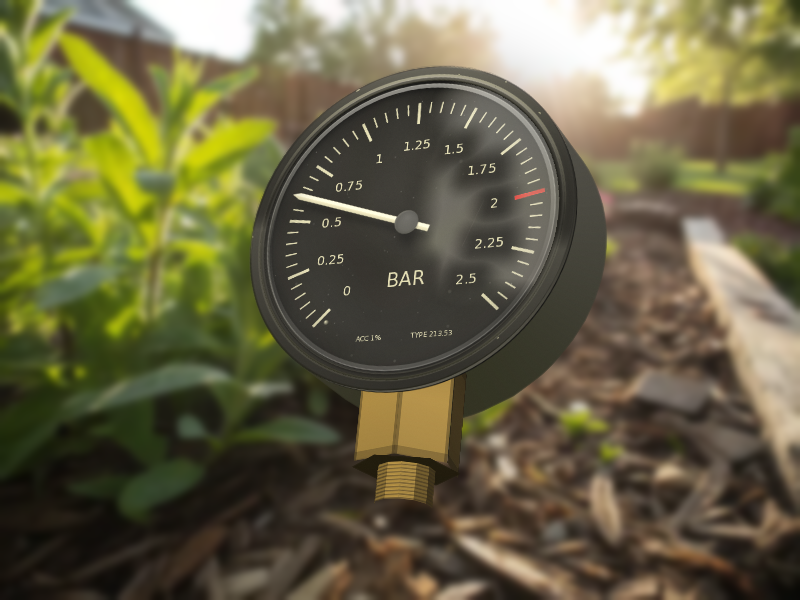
0.6 bar
